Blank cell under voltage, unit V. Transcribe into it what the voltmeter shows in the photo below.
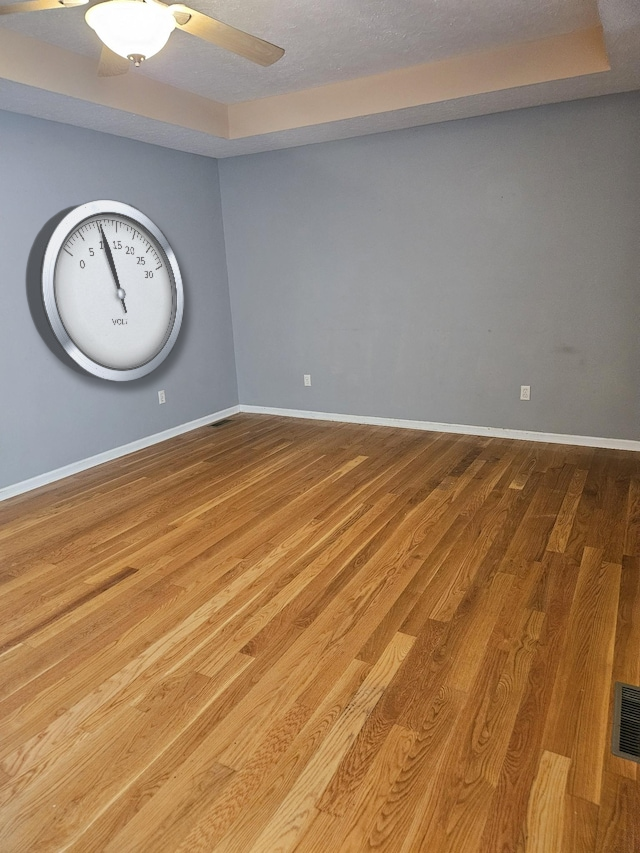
10 V
